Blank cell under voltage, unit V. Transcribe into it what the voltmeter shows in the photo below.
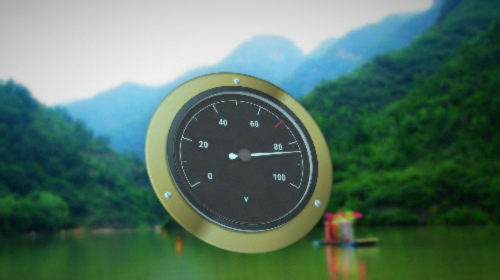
85 V
